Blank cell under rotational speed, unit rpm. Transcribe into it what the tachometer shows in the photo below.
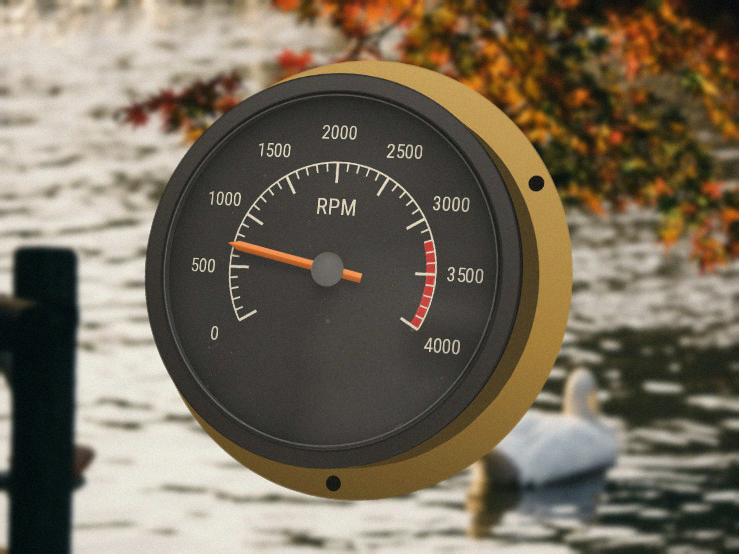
700 rpm
